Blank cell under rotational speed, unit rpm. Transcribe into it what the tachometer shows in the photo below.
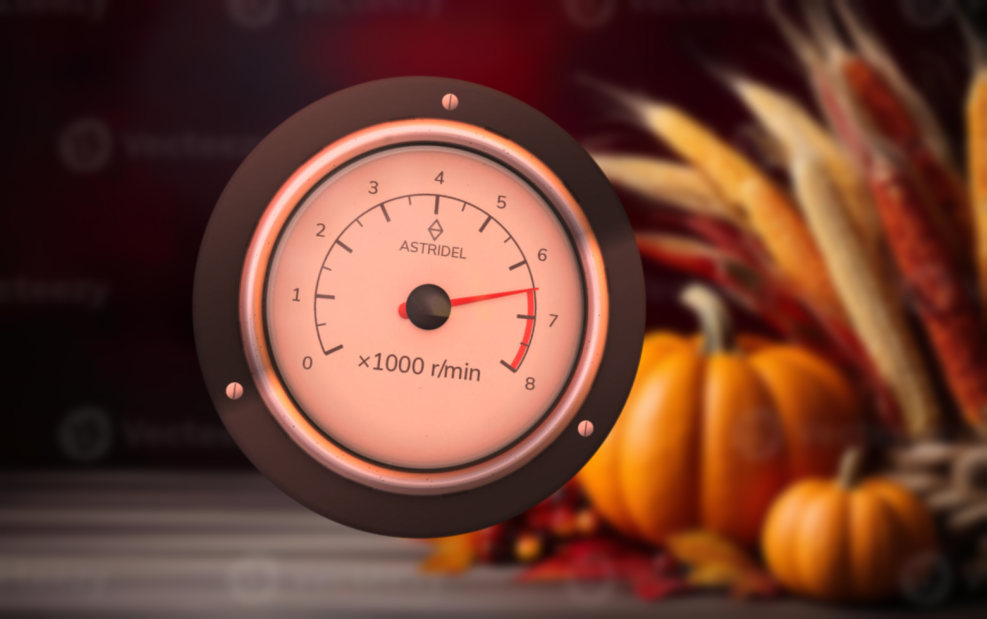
6500 rpm
